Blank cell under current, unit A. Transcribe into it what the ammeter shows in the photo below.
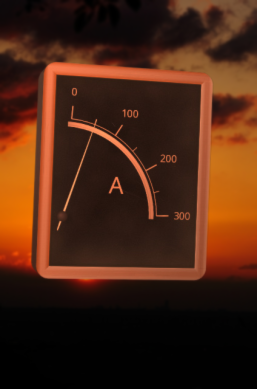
50 A
